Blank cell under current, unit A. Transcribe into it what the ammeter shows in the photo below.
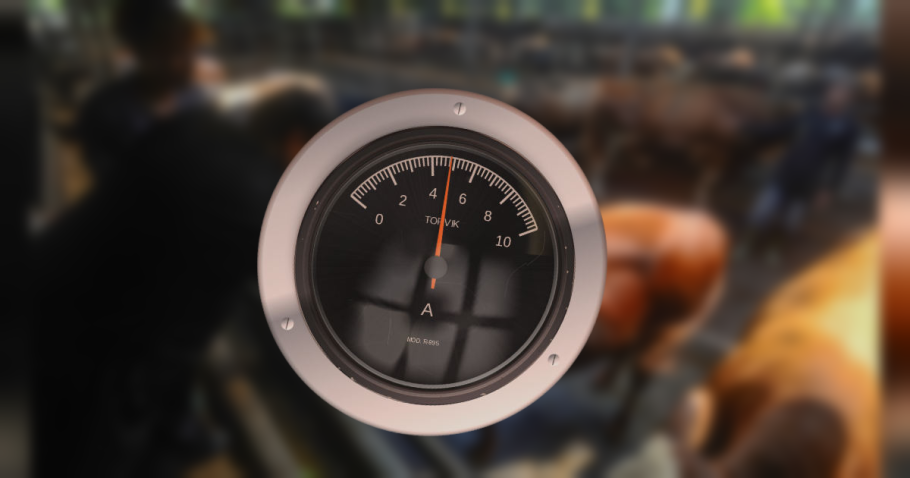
4.8 A
